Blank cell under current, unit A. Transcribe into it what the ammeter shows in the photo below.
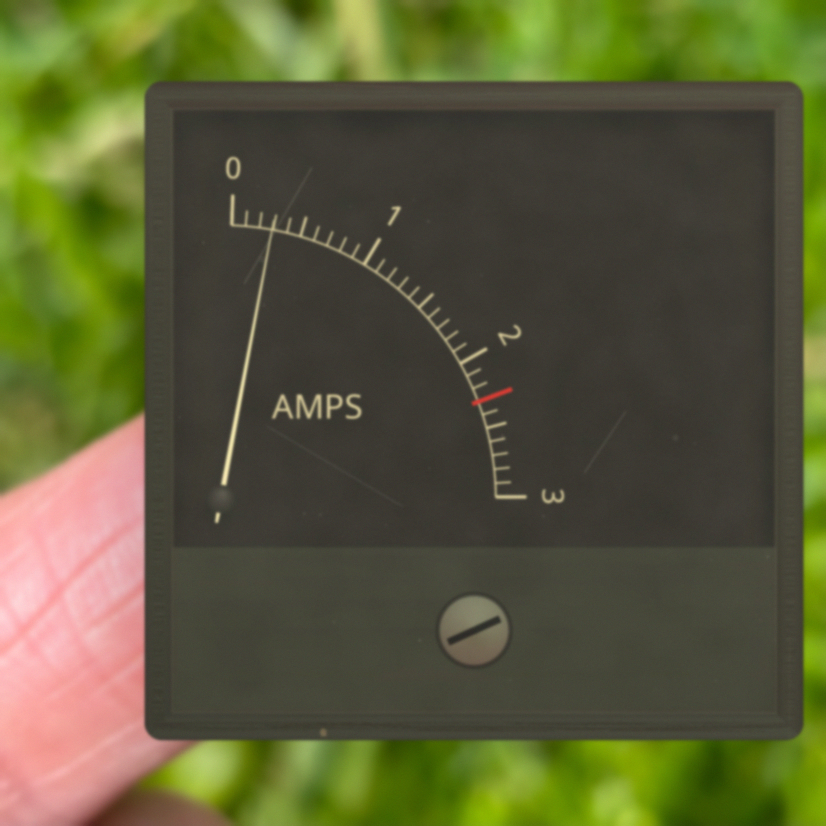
0.3 A
